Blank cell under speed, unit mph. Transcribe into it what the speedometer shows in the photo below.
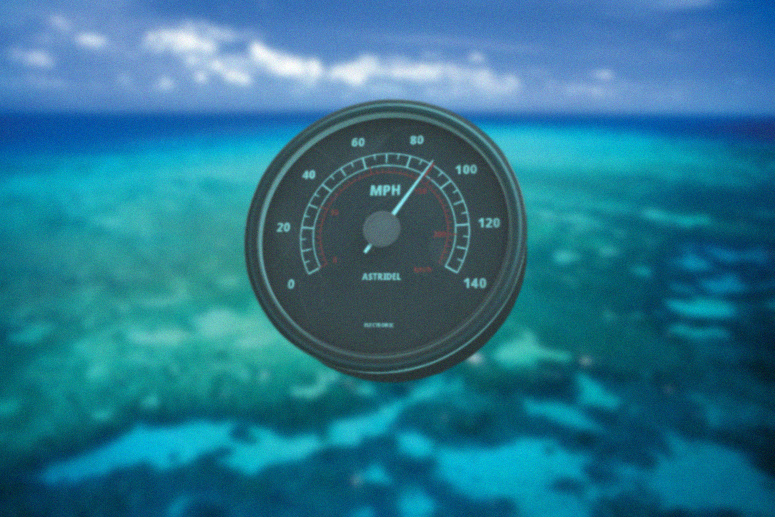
90 mph
